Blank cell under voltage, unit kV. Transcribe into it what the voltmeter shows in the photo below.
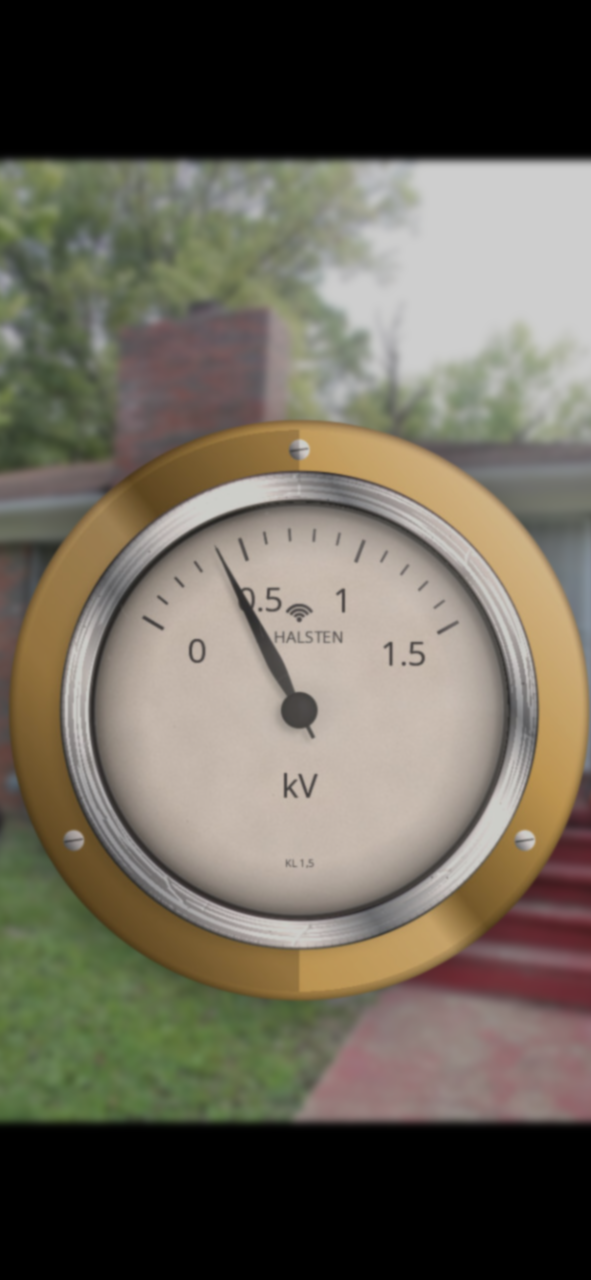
0.4 kV
